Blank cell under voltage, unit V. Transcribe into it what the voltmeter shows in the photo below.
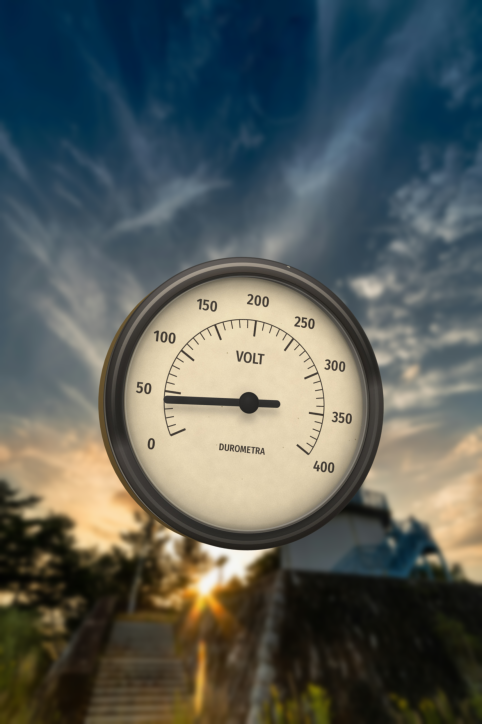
40 V
